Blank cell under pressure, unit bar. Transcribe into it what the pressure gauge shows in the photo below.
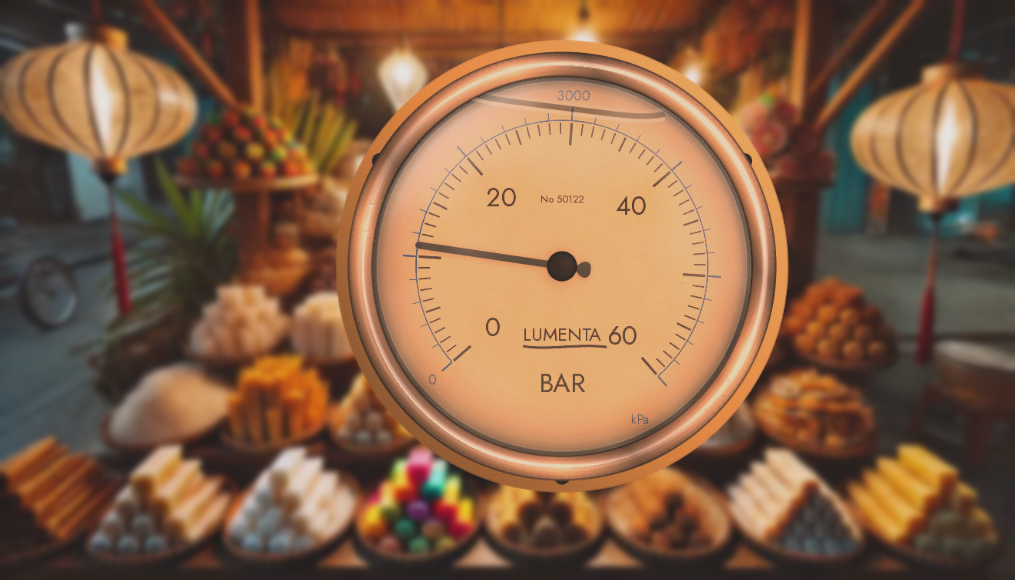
11 bar
